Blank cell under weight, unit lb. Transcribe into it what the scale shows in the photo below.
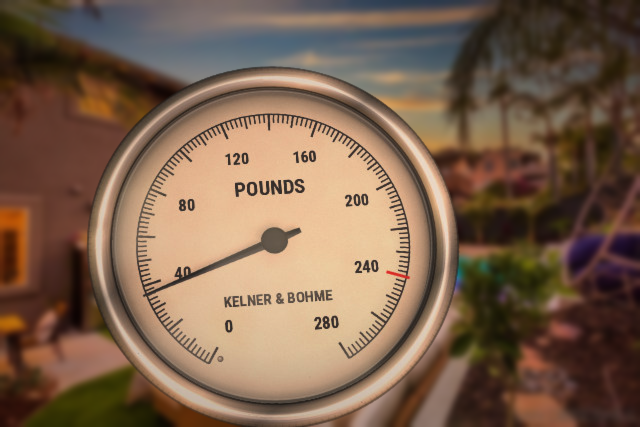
36 lb
